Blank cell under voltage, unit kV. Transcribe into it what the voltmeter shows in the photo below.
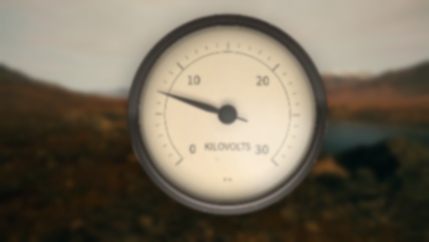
7 kV
